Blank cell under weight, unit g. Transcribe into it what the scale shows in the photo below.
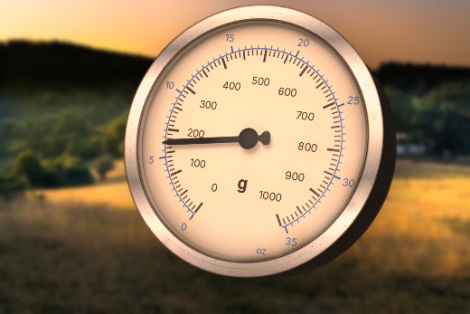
170 g
